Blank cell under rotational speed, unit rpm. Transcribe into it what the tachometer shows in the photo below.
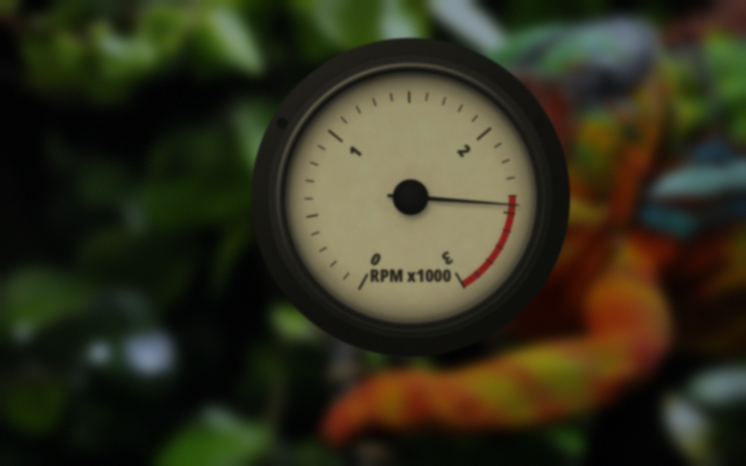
2450 rpm
